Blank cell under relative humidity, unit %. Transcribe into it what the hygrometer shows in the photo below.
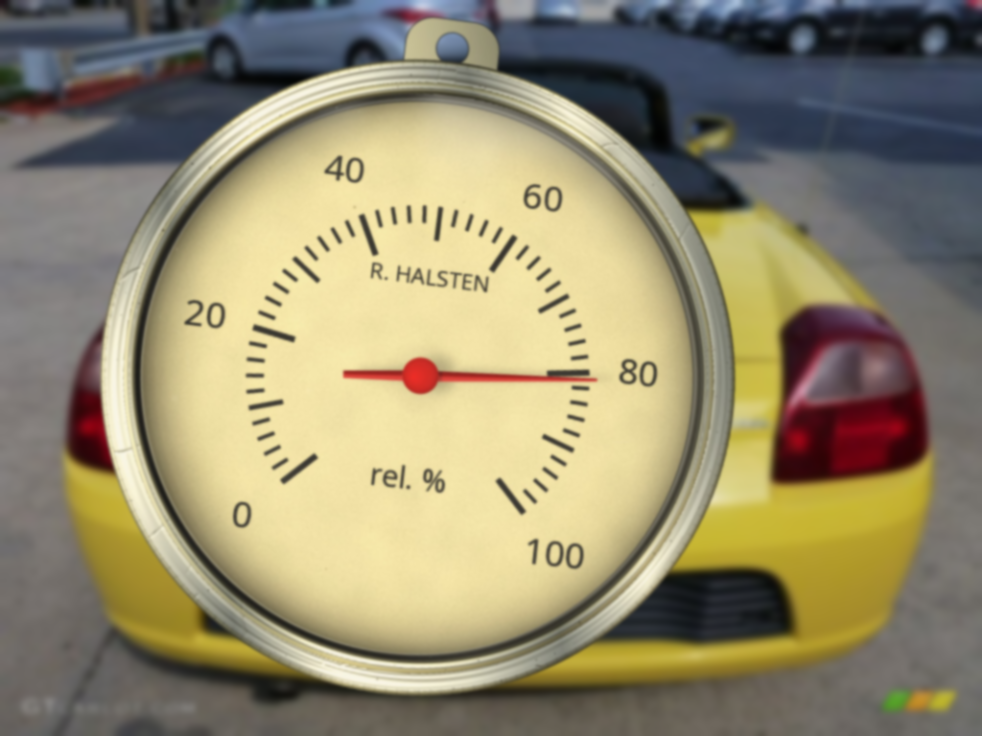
81 %
